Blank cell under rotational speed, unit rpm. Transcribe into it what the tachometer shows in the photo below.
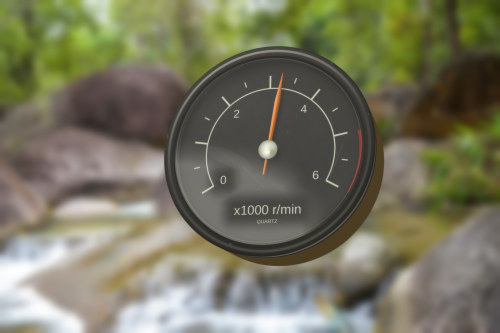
3250 rpm
